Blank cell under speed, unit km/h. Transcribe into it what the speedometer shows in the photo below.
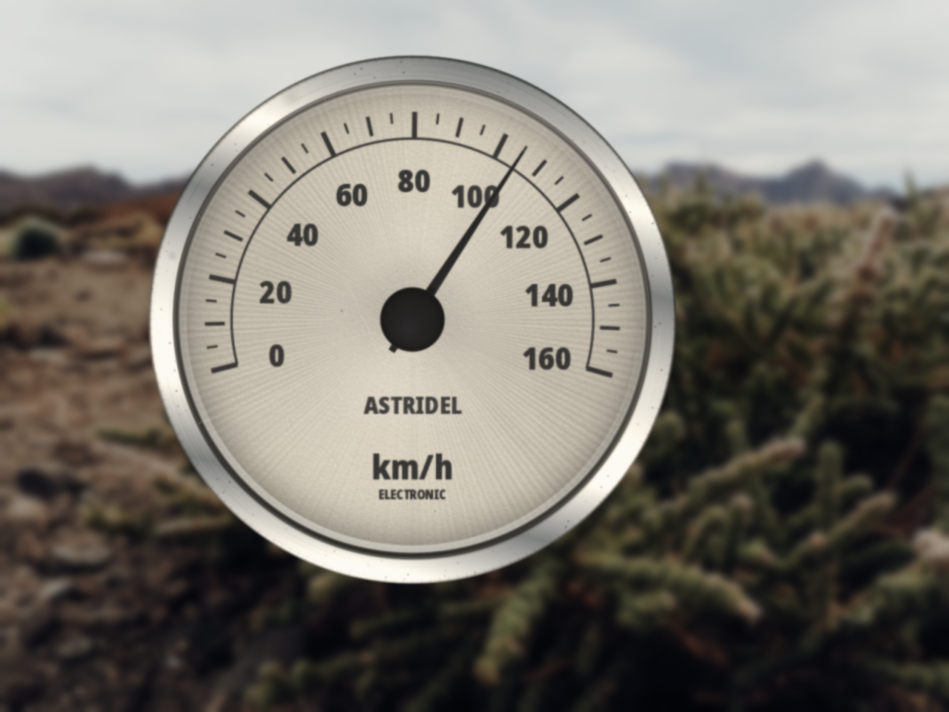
105 km/h
